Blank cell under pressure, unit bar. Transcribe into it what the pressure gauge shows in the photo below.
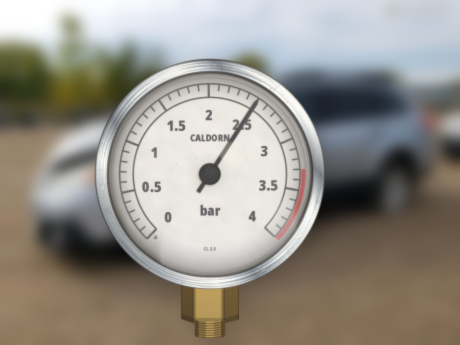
2.5 bar
